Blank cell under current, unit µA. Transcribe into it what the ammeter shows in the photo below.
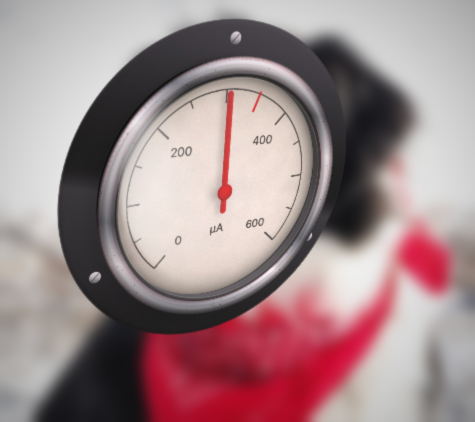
300 µA
